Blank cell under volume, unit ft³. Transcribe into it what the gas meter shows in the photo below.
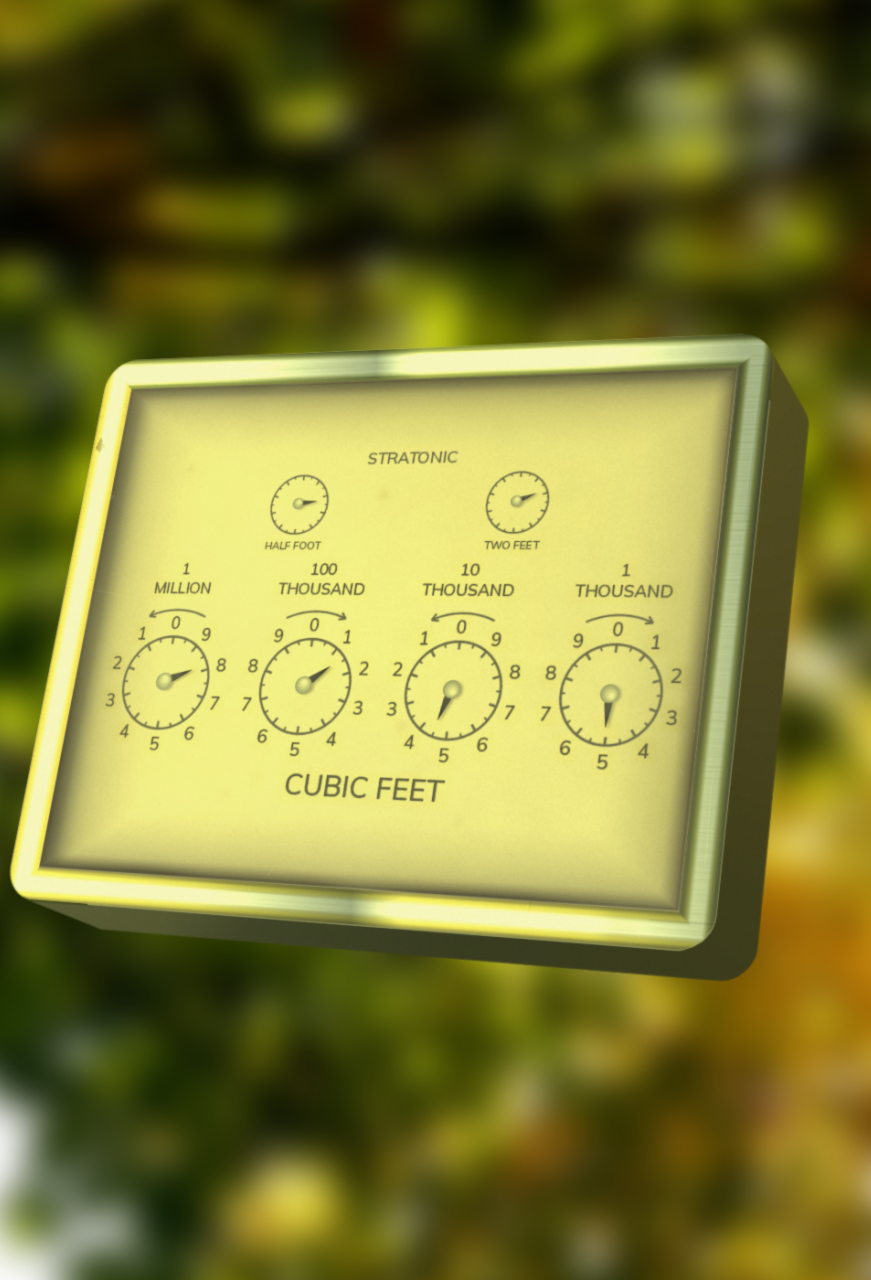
814500 ft³
